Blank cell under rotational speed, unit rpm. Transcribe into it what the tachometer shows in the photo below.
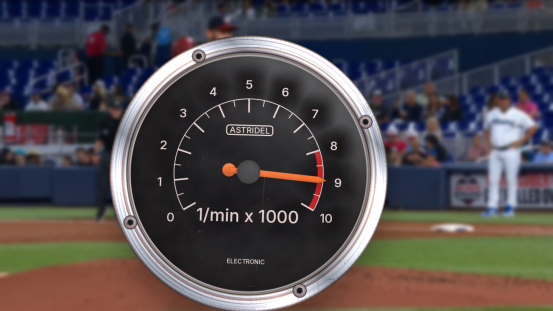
9000 rpm
